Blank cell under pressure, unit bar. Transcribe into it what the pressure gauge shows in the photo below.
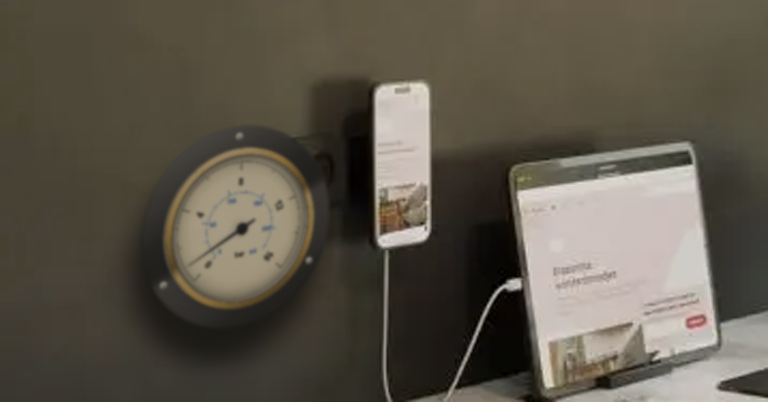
1 bar
